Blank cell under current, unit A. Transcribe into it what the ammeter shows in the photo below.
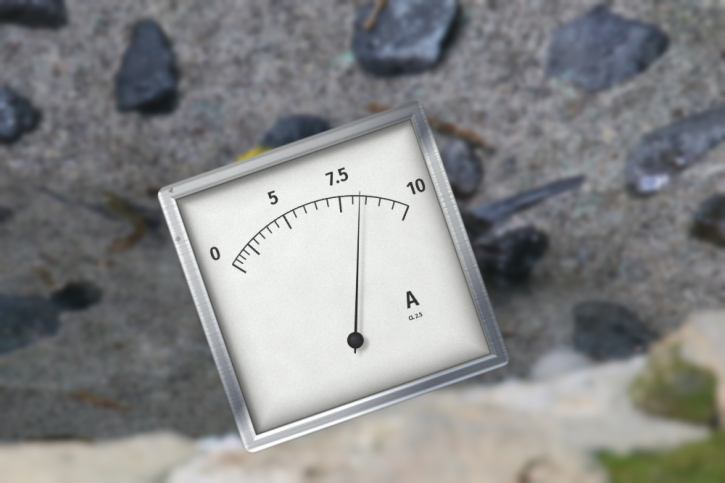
8.25 A
